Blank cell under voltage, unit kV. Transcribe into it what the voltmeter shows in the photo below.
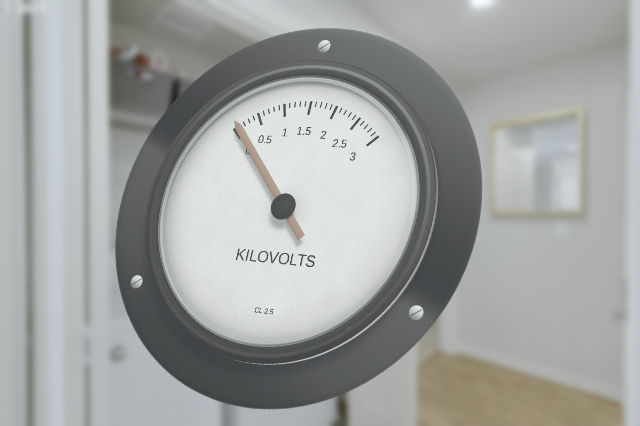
0.1 kV
